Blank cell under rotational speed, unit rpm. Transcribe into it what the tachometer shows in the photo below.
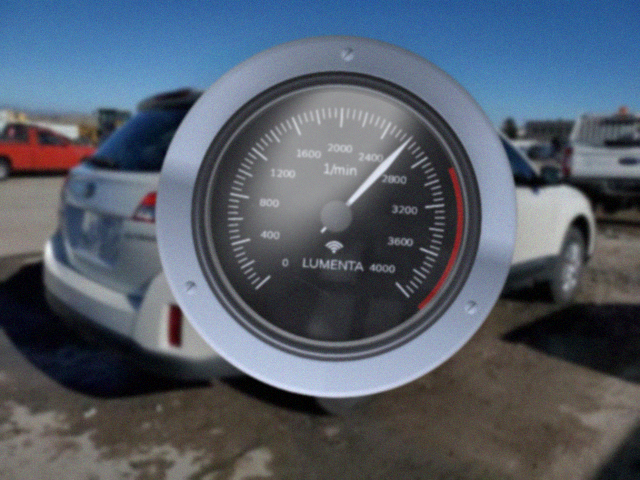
2600 rpm
